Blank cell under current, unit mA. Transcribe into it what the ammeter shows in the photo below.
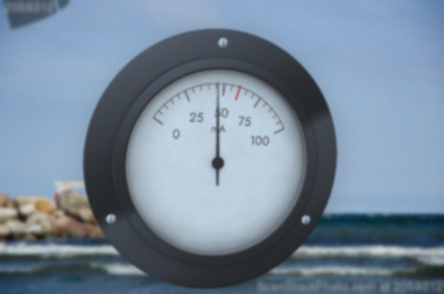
45 mA
